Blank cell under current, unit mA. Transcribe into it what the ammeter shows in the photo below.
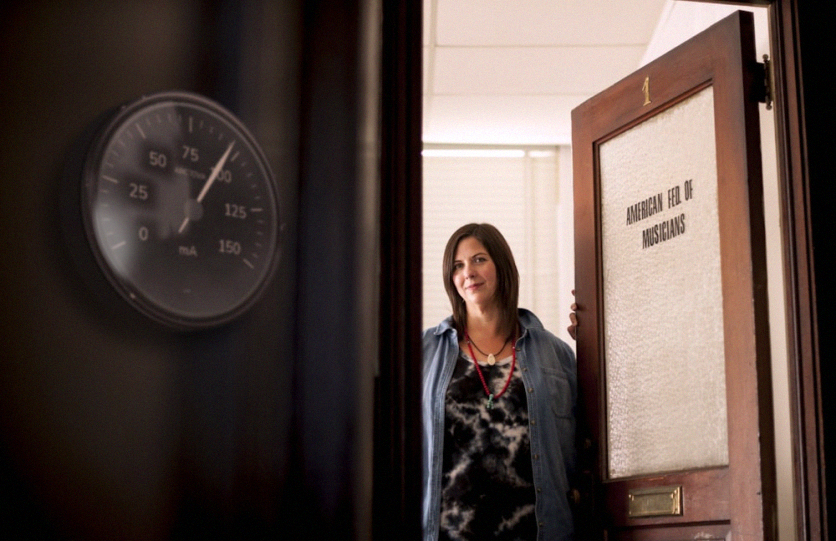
95 mA
